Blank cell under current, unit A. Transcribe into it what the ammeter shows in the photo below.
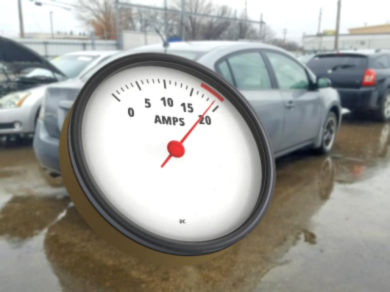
19 A
